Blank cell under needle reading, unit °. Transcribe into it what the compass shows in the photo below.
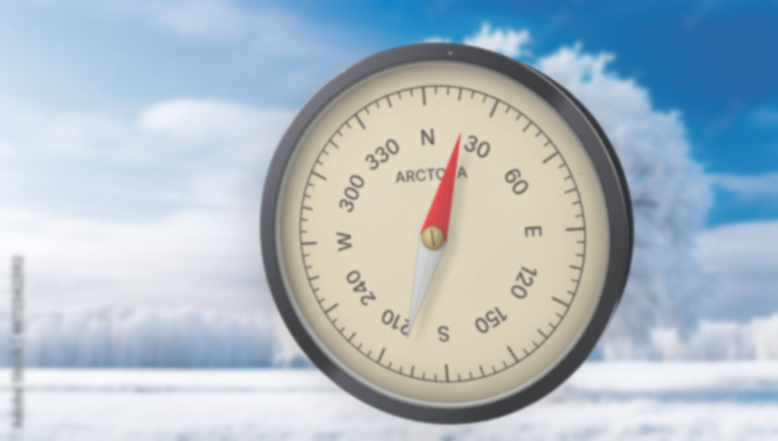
20 °
